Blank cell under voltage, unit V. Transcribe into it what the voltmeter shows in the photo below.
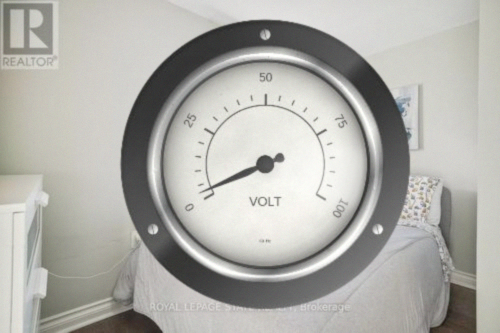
2.5 V
